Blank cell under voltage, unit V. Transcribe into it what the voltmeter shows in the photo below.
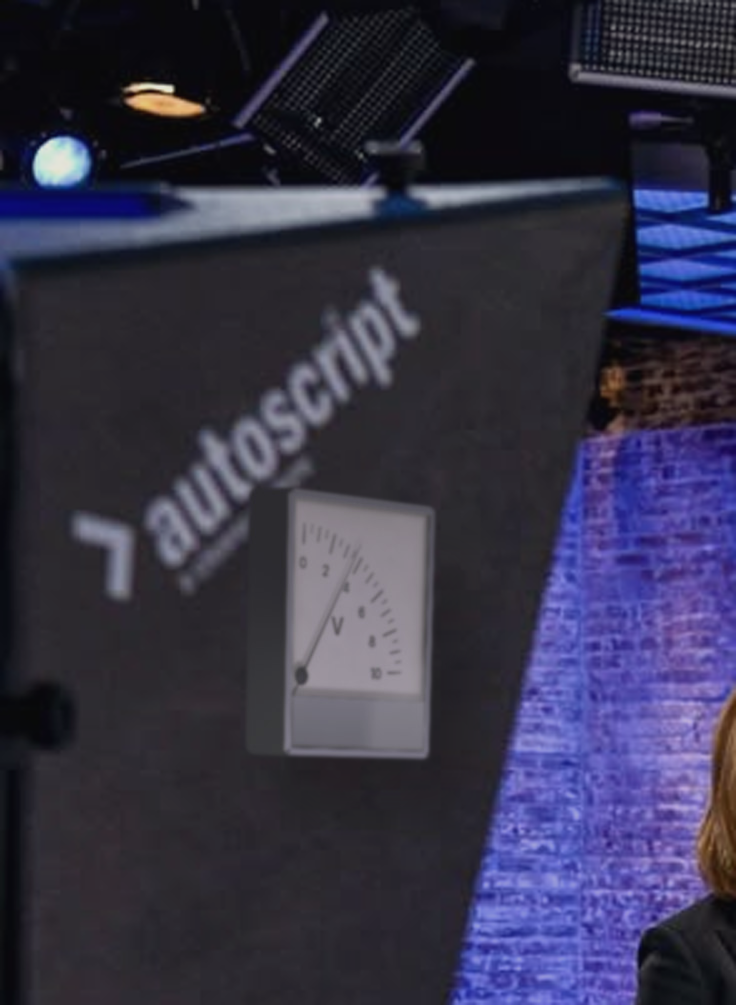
3.5 V
